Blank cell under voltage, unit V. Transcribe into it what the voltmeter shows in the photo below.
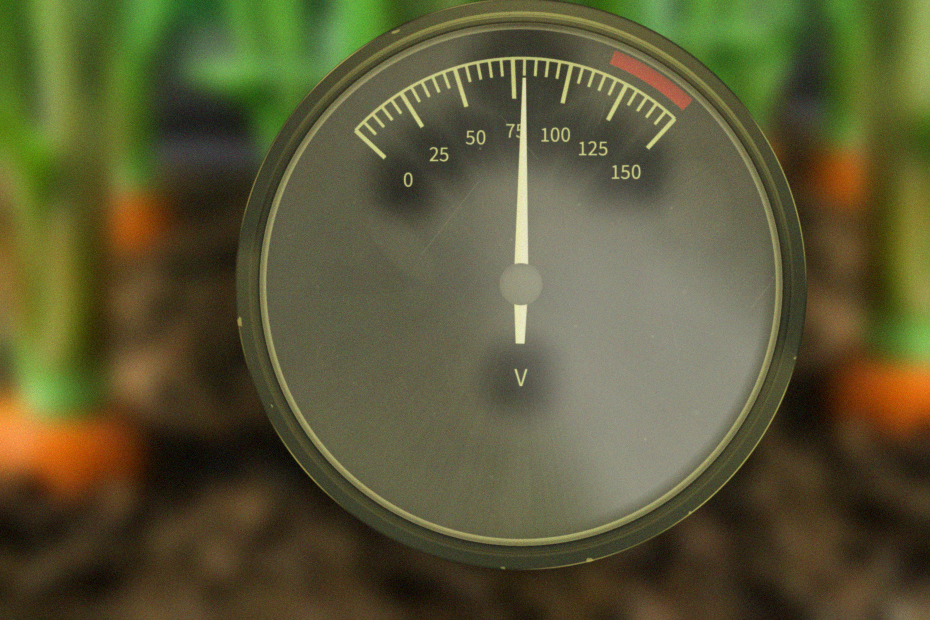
80 V
